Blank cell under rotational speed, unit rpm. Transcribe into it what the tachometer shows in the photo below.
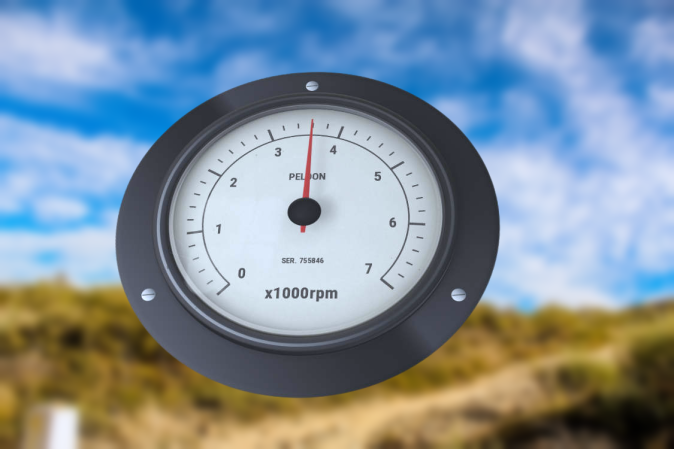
3600 rpm
